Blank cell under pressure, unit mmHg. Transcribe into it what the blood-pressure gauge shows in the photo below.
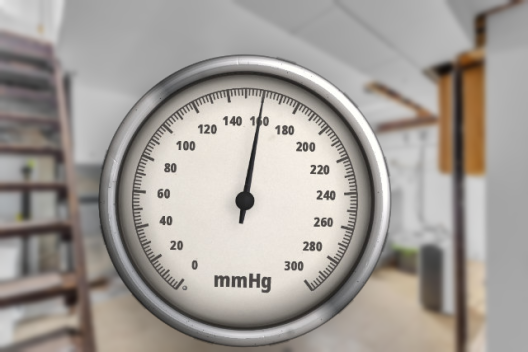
160 mmHg
